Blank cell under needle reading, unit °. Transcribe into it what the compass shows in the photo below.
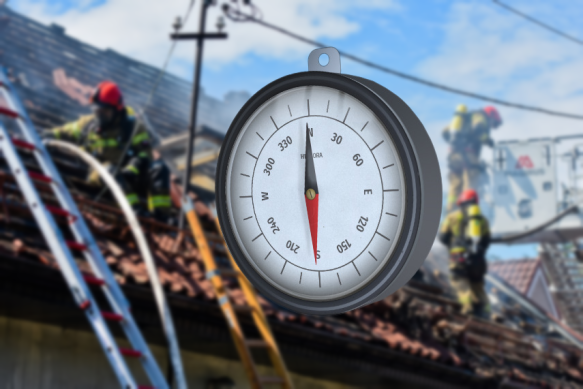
180 °
